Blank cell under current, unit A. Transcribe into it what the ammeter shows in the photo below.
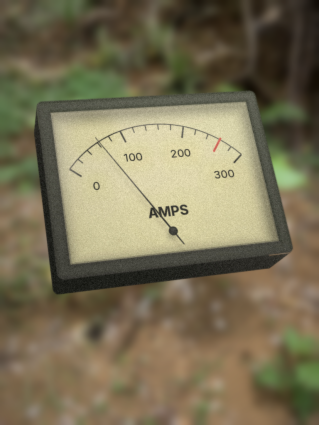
60 A
